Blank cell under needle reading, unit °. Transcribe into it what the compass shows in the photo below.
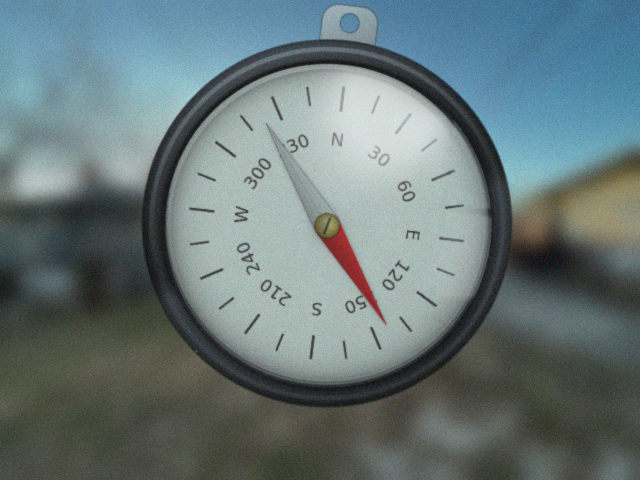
142.5 °
